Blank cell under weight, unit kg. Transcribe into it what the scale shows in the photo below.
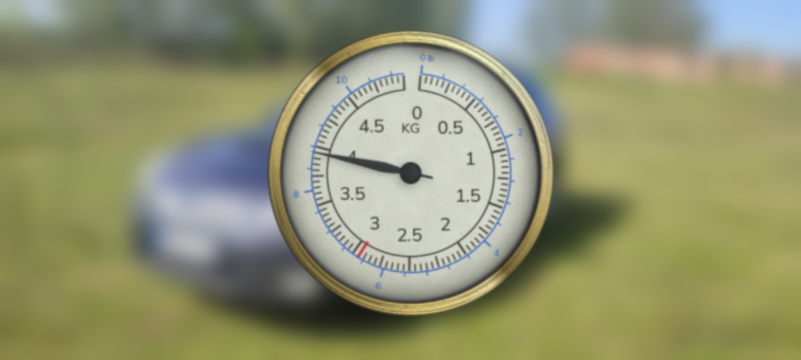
3.95 kg
